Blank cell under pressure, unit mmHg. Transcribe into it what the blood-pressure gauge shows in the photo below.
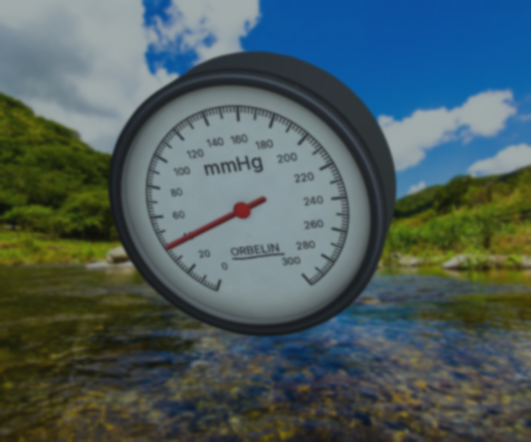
40 mmHg
